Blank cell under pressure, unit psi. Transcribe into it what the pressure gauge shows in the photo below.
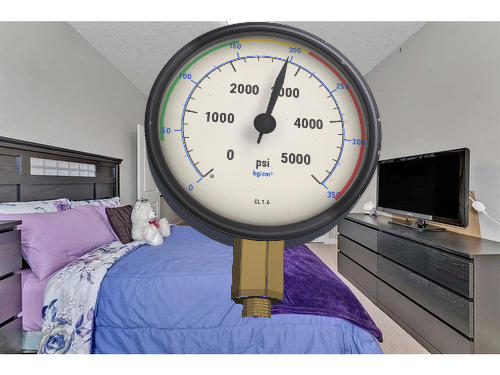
2800 psi
